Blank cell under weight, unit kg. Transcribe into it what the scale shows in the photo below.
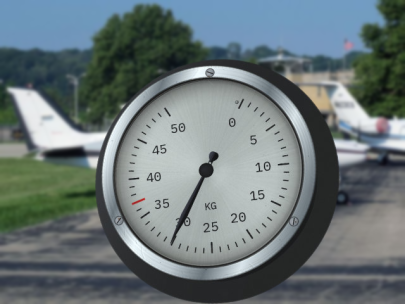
30 kg
